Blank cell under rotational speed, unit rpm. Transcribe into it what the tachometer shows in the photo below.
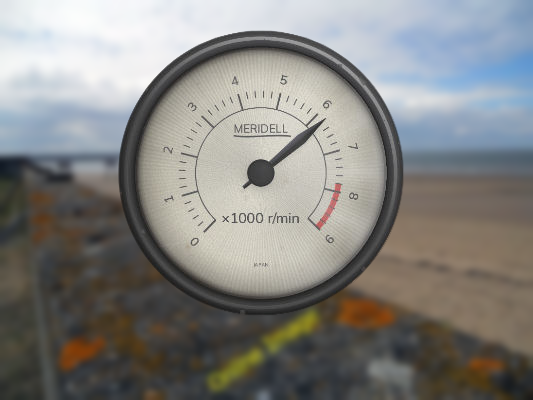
6200 rpm
